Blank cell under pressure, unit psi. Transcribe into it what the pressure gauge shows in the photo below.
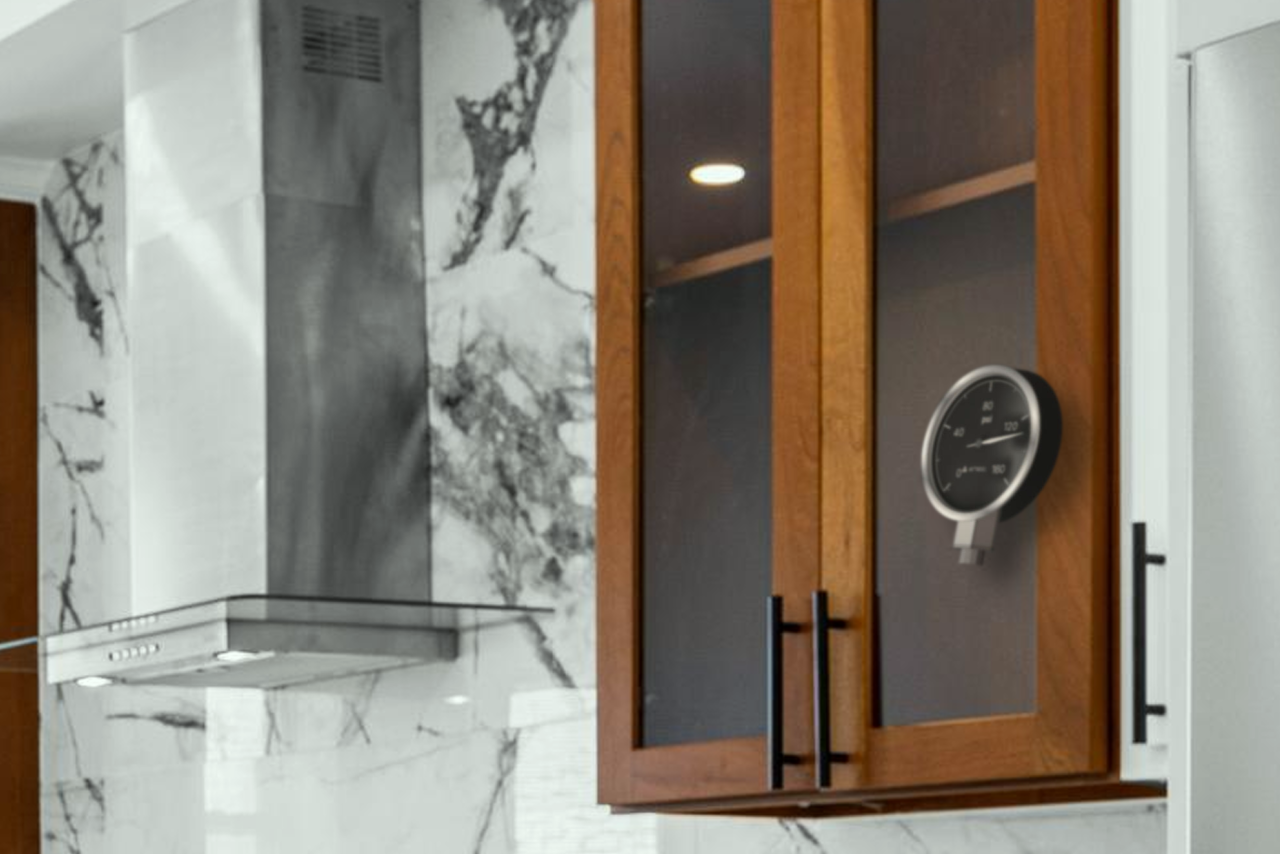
130 psi
